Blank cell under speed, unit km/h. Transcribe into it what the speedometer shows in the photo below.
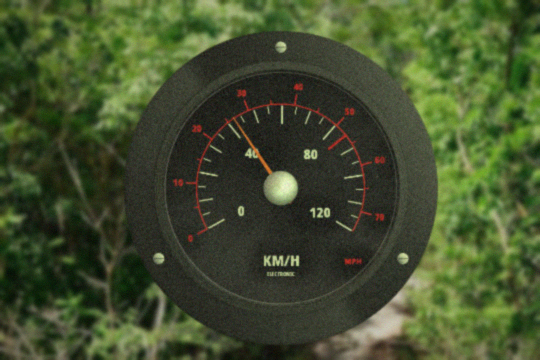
42.5 km/h
